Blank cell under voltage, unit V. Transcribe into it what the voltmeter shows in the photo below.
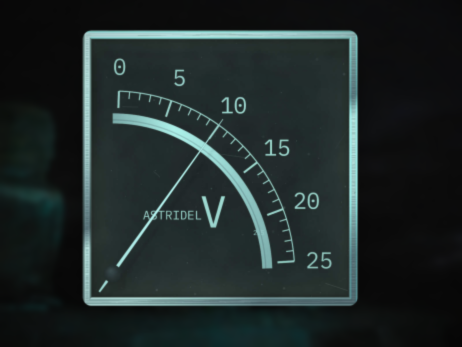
10 V
